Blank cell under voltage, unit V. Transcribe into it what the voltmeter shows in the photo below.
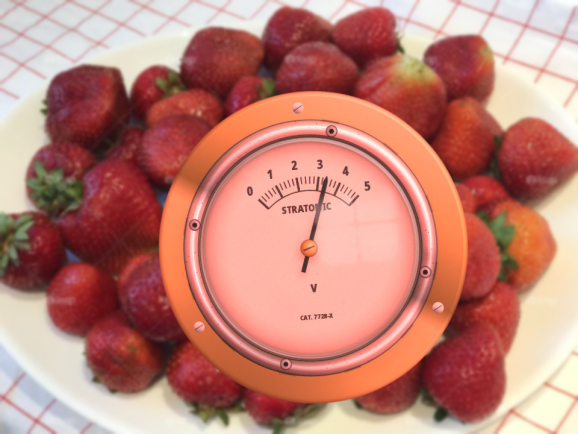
3.4 V
